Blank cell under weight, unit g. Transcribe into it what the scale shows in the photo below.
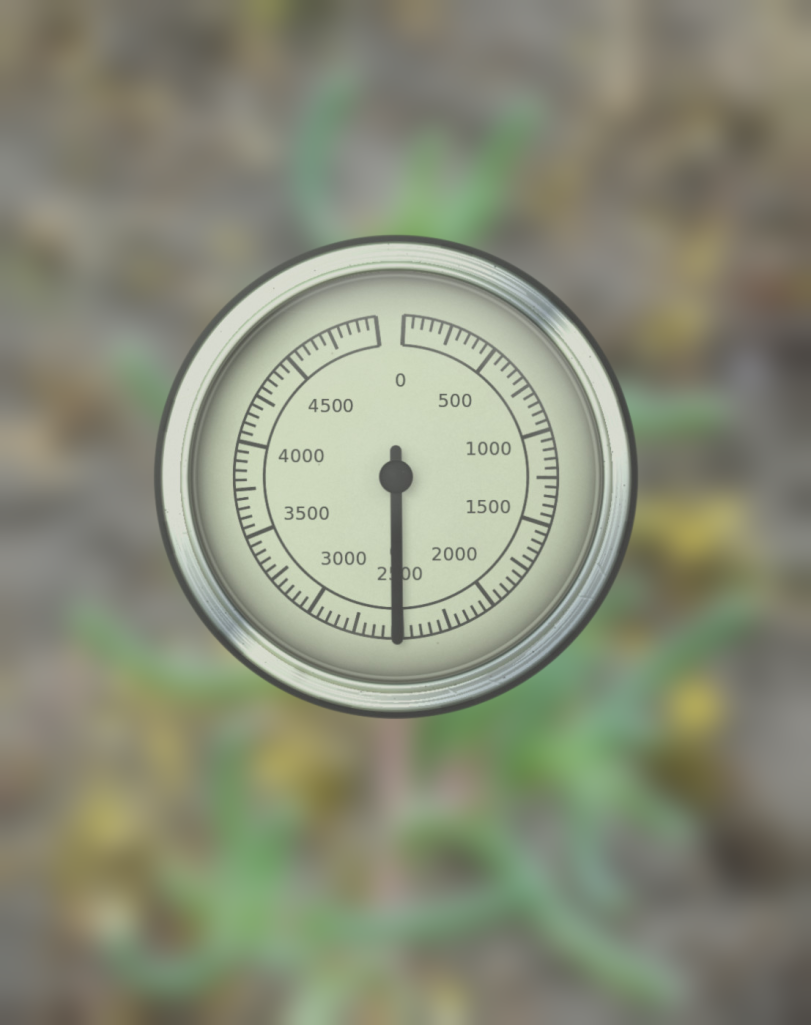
2525 g
